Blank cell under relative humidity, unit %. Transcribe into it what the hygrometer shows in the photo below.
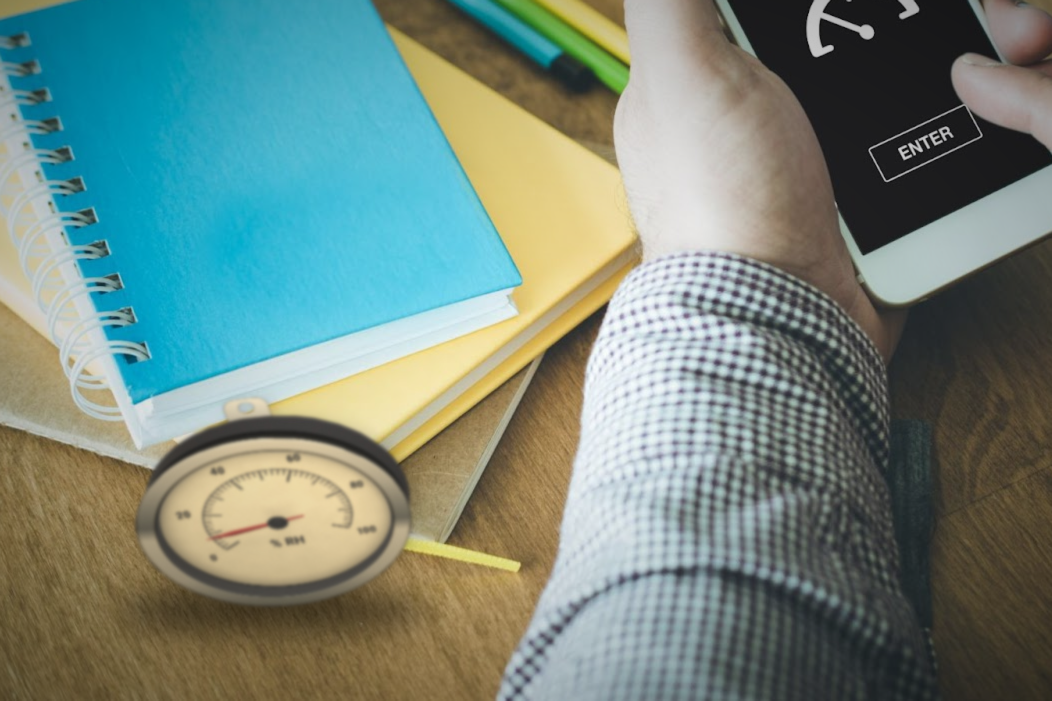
10 %
